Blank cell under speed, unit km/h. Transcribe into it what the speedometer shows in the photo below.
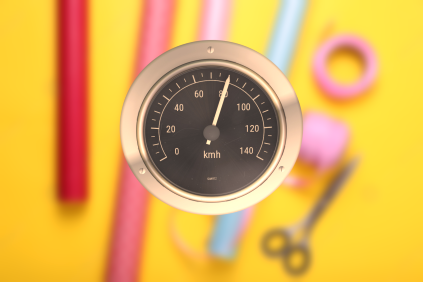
80 km/h
